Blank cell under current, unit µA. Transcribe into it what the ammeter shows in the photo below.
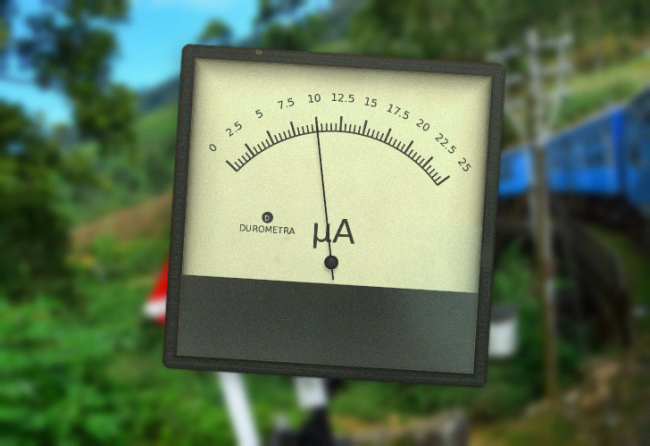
10 µA
